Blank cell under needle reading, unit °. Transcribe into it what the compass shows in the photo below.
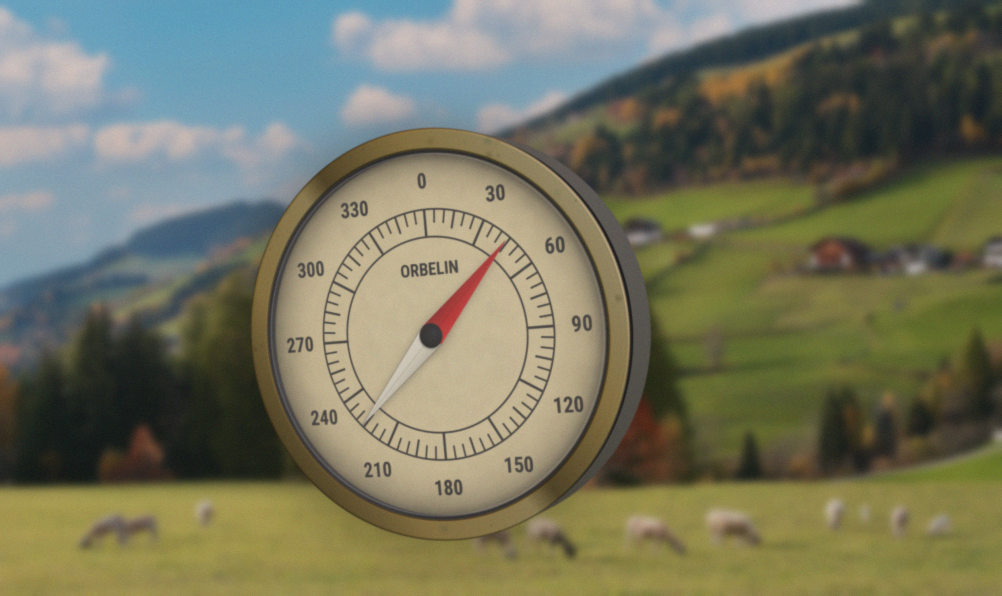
45 °
